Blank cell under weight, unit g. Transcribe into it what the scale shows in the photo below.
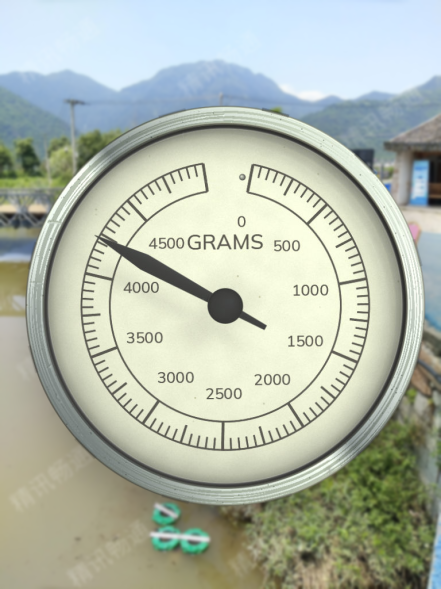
4225 g
